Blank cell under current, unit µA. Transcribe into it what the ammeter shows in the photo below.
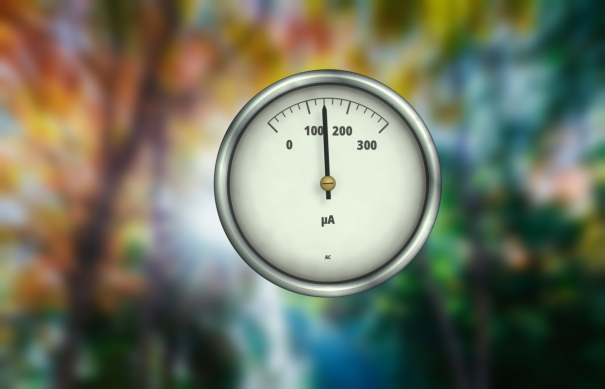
140 µA
